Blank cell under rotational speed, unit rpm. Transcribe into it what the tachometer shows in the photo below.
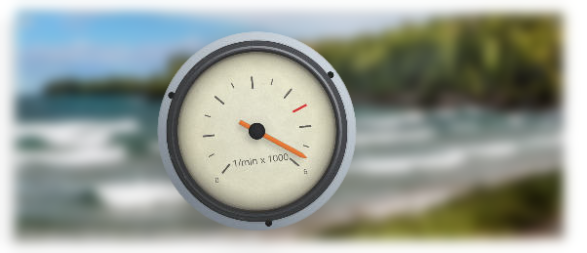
5750 rpm
